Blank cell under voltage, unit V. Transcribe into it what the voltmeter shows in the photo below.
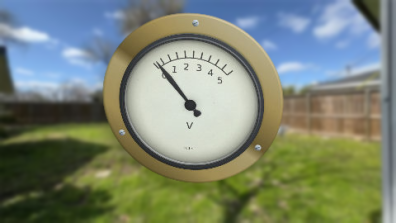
0.25 V
